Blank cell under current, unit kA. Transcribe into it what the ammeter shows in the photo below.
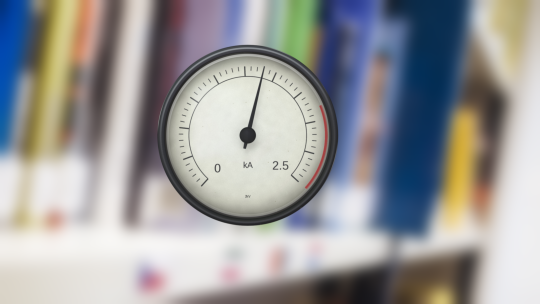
1.4 kA
